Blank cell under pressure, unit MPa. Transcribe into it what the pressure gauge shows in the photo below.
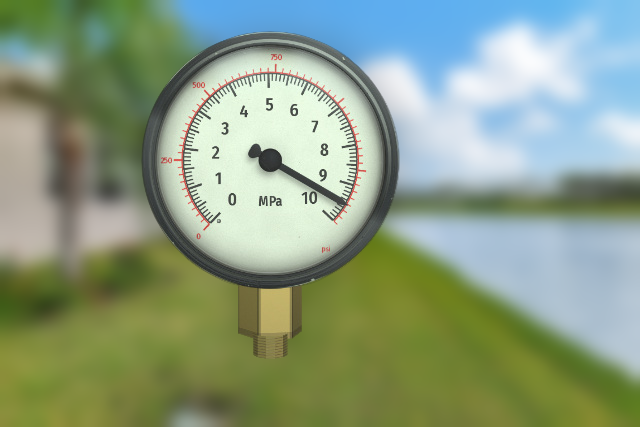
9.5 MPa
